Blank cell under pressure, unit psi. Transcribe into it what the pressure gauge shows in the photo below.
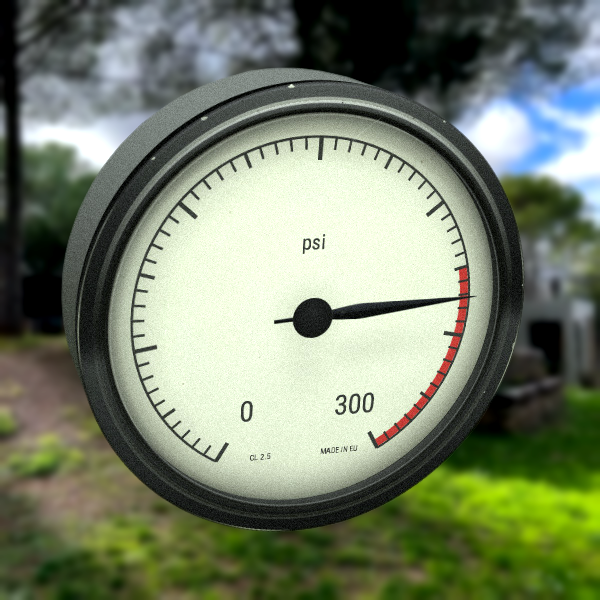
235 psi
